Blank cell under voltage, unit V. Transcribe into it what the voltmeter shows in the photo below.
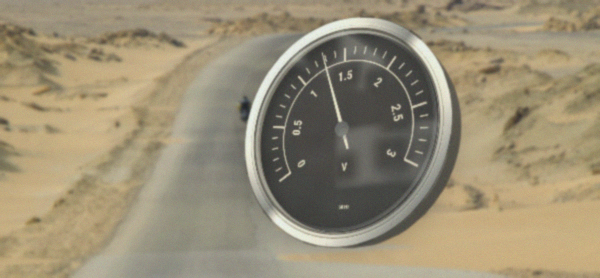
1.3 V
